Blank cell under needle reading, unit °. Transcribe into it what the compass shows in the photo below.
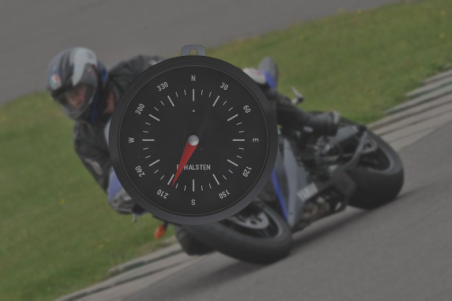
205 °
